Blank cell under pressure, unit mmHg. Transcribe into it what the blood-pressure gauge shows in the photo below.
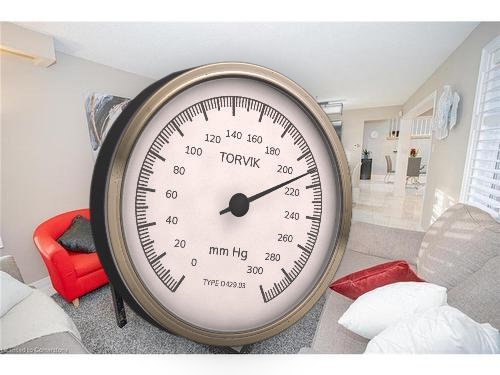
210 mmHg
